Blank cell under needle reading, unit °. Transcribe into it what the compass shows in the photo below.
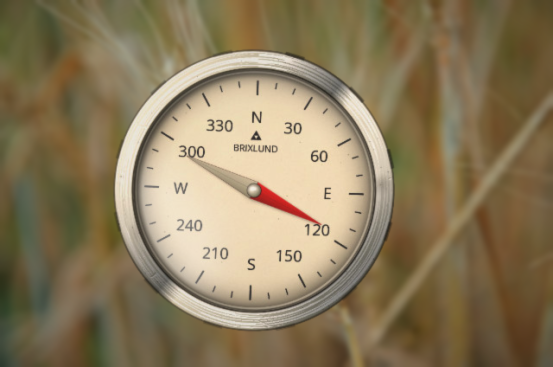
115 °
